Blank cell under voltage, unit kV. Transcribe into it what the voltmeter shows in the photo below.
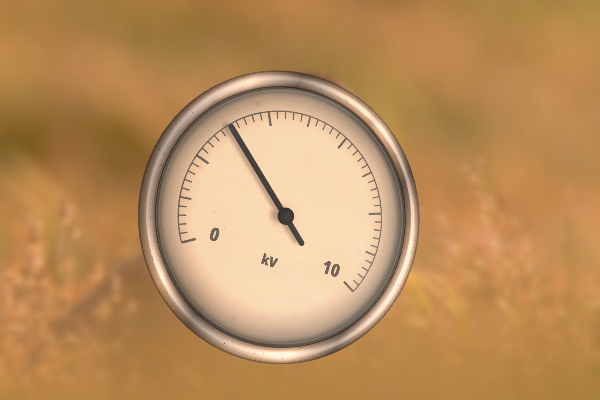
3 kV
